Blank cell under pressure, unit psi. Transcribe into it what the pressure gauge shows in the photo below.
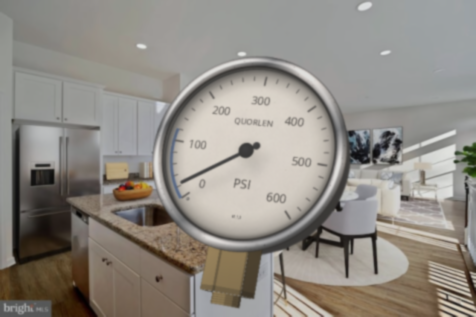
20 psi
